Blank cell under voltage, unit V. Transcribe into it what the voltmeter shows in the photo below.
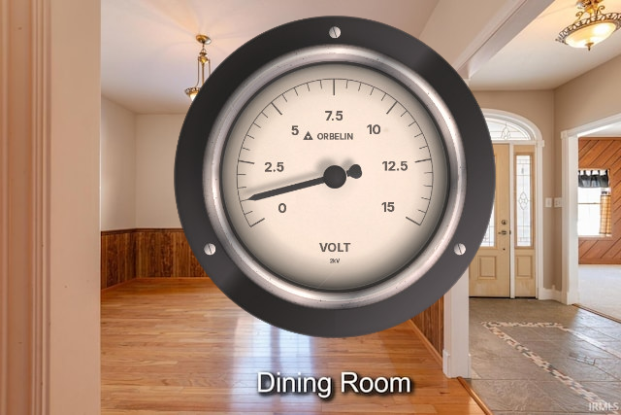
1 V
